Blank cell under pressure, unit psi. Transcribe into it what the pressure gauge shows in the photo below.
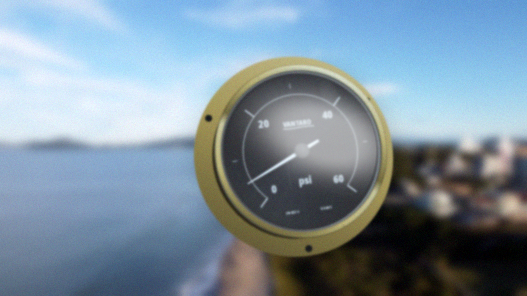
5 psi
